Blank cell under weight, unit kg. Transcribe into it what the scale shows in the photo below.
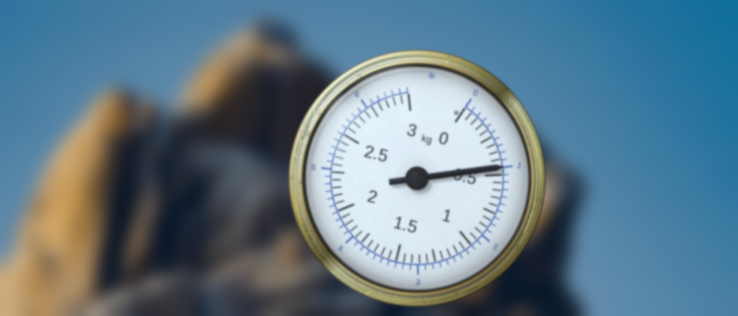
0.45 kg
